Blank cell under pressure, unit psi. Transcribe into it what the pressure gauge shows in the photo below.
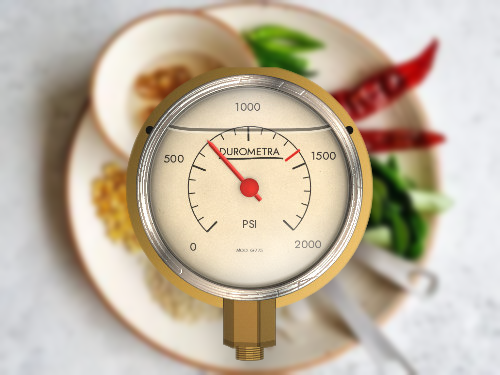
700 psi
